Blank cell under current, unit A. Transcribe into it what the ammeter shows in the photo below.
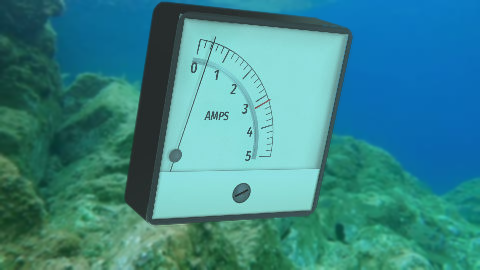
0.4 A
